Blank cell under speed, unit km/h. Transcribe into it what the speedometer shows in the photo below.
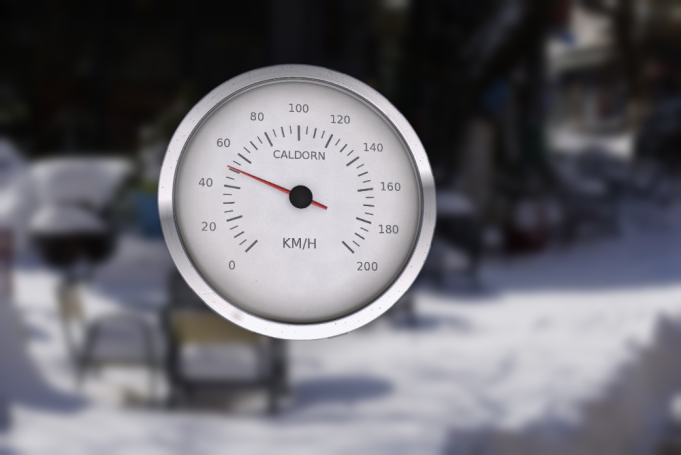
50 km/h
